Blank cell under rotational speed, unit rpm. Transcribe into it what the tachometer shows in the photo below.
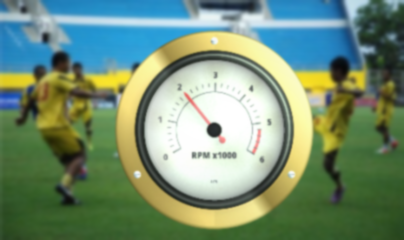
2000 rpm
